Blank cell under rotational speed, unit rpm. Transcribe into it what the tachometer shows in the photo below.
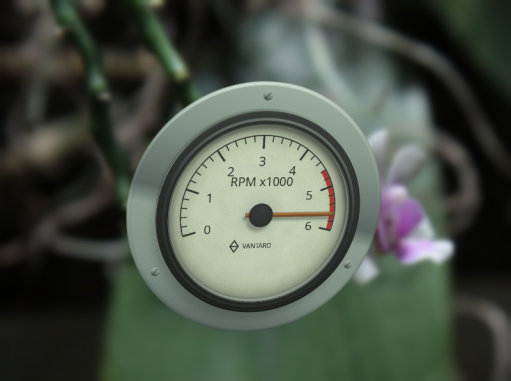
5600 rpm
